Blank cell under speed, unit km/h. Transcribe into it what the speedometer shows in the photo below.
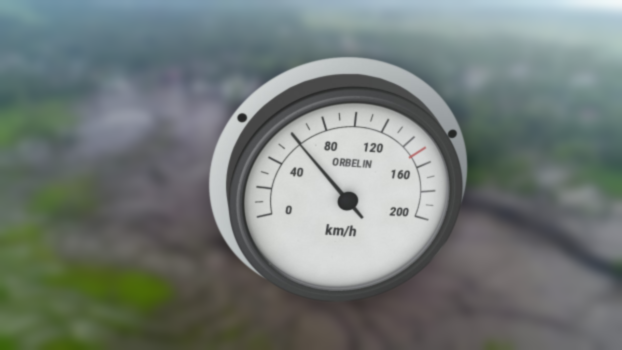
60 km/h
